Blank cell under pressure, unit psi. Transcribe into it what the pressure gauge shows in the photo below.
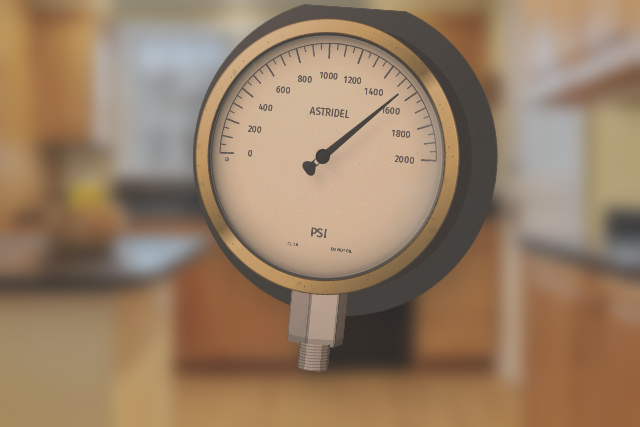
1550 psi
